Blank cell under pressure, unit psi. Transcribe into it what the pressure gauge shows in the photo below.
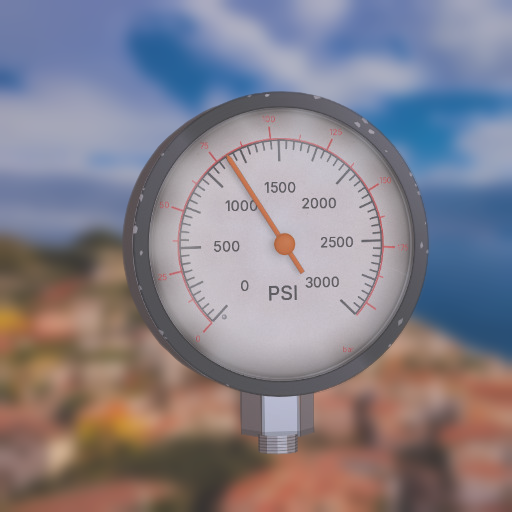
1150 psi
